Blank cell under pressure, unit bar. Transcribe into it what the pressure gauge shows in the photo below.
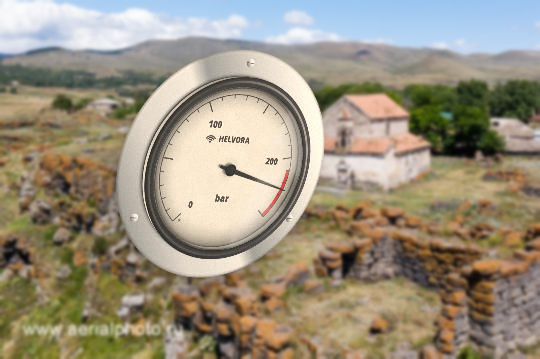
225 bar
